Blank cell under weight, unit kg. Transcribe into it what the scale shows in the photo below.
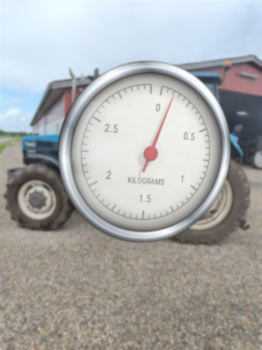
0.1 kg
